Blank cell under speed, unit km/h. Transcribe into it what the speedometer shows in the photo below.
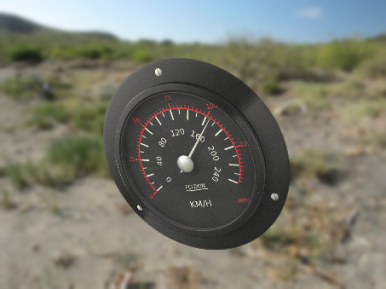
165 km/h
